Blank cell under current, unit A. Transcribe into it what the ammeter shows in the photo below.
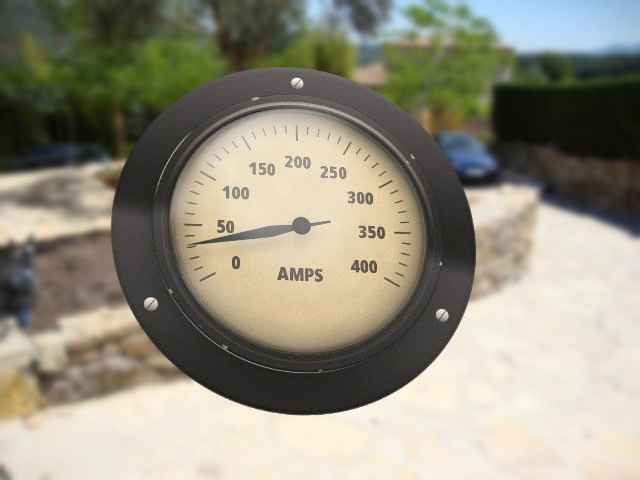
30 A
